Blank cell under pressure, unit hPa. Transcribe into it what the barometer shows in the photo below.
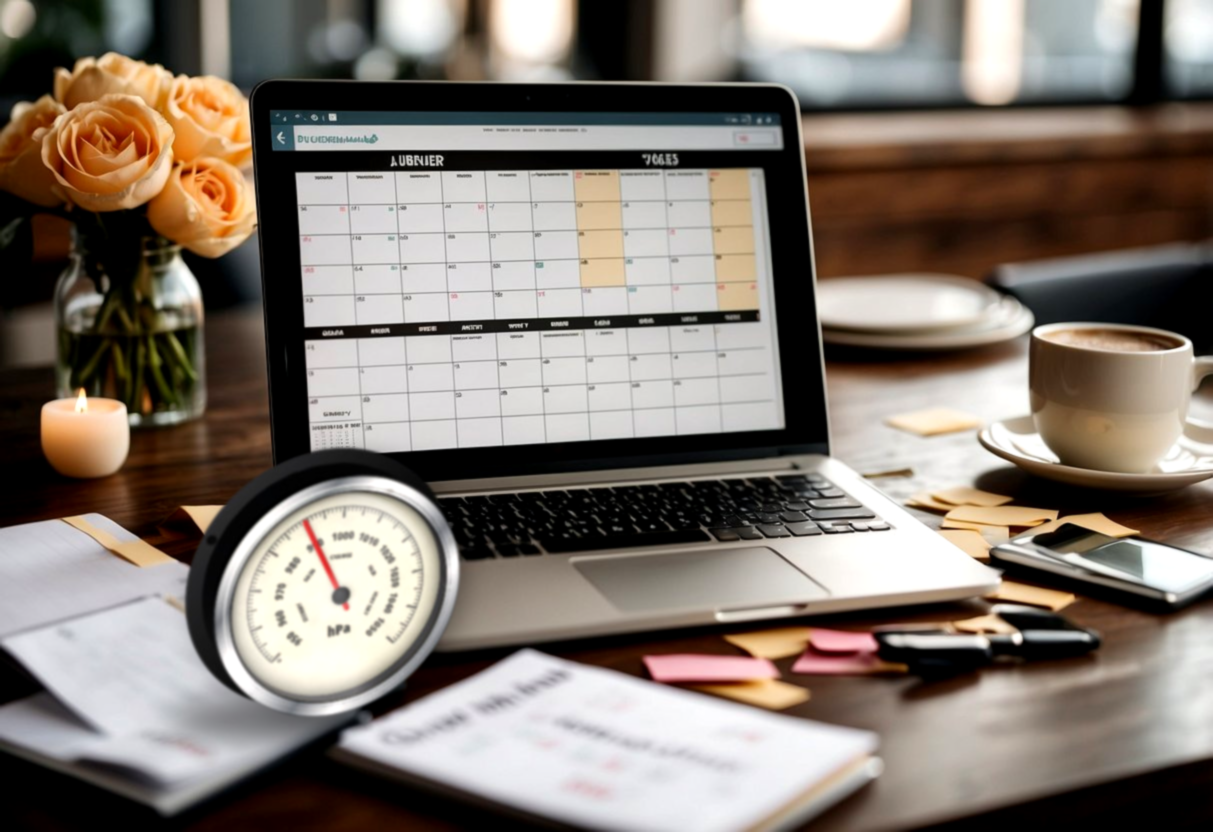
990 hPa
